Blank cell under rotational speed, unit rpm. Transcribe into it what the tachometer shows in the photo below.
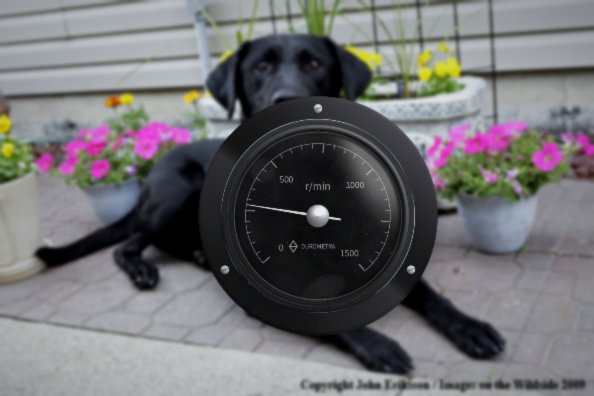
275 rpm
